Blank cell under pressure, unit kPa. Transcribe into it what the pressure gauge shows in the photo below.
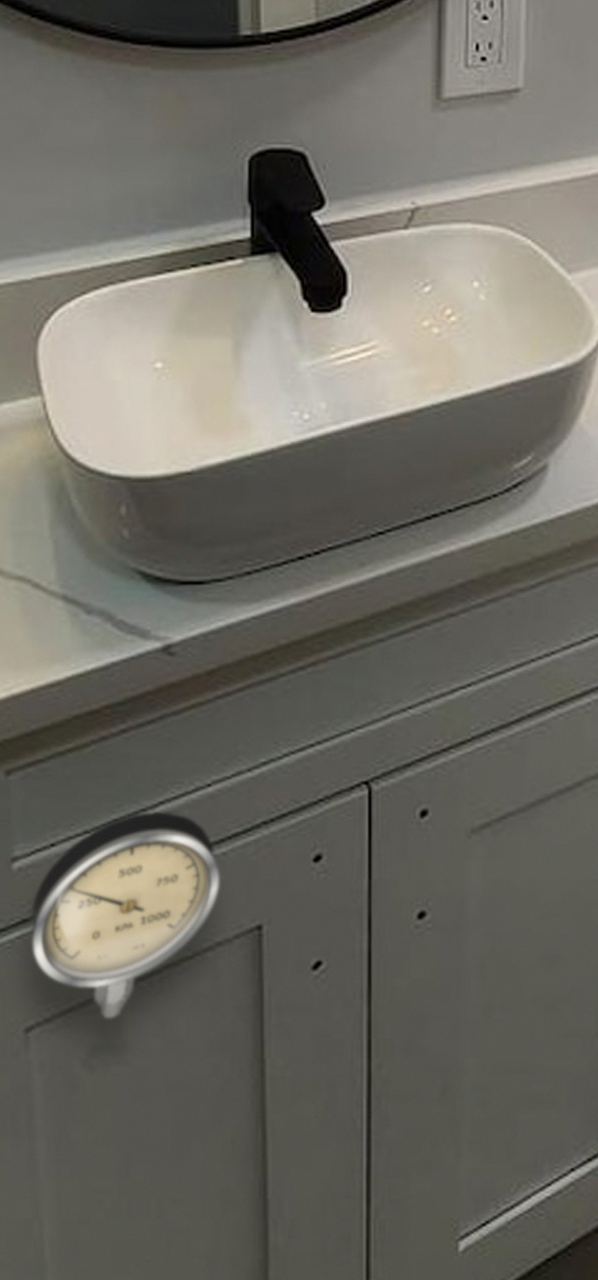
300 kPa
